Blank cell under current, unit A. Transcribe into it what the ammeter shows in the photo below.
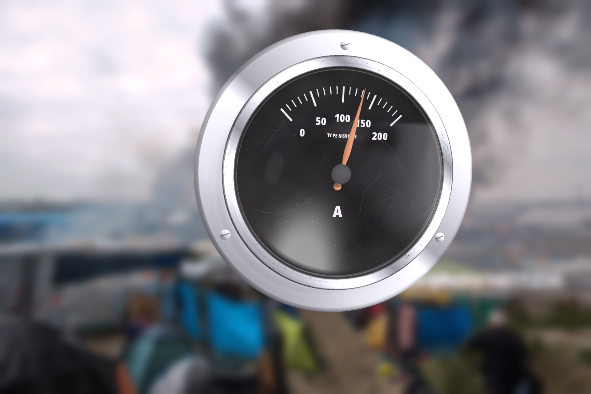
130 A
